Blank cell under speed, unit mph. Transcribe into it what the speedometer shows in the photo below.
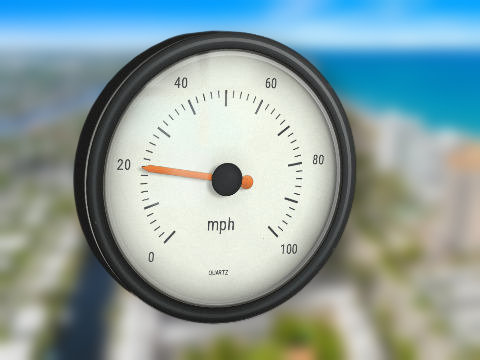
20 mph
